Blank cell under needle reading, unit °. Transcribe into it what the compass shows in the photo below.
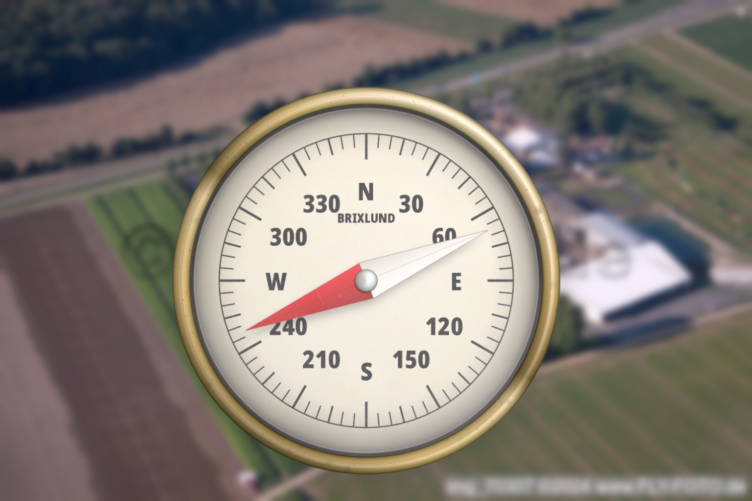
247.5 °
